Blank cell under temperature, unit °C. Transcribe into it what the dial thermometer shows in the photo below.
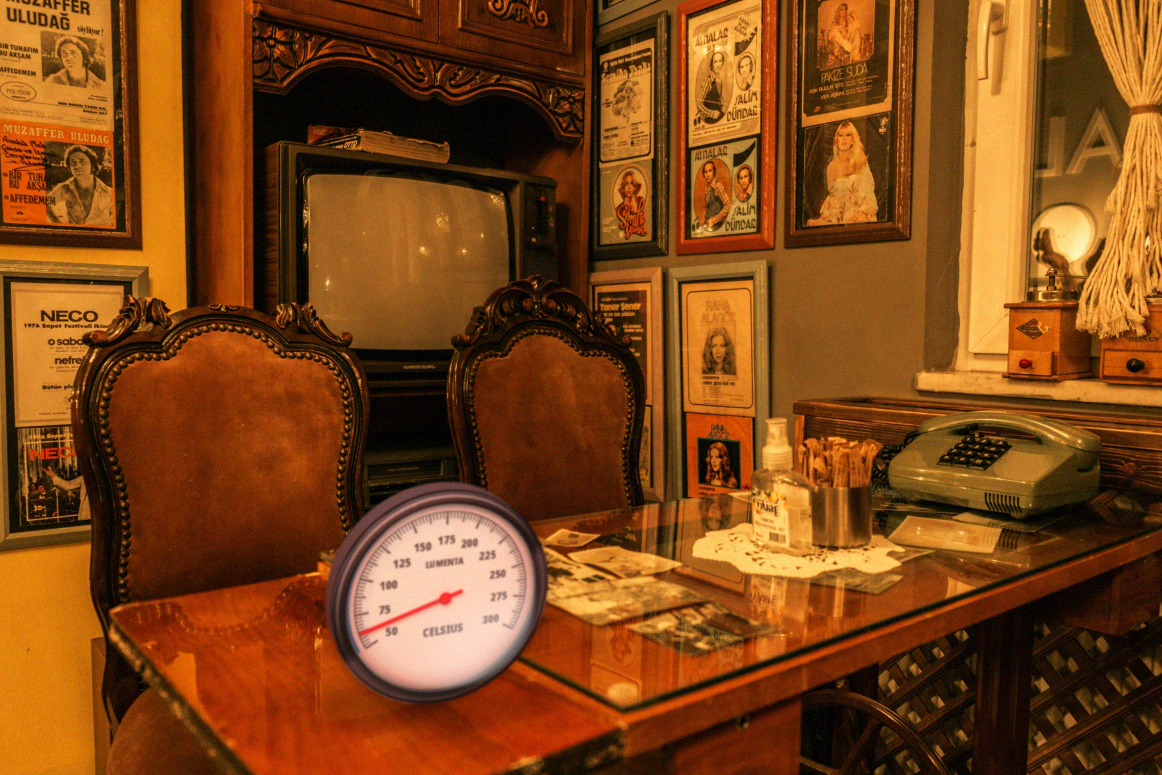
62.5 °C
